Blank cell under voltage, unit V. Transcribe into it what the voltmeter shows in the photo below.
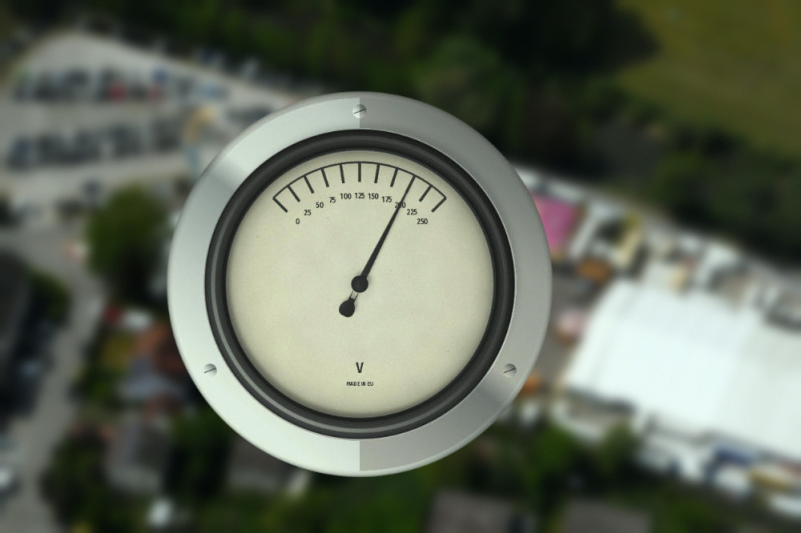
200 V
